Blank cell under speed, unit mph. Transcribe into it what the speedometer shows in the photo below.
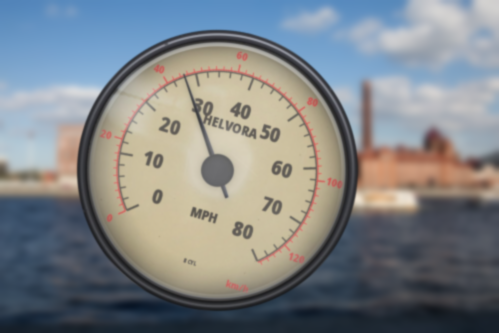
28 mph
